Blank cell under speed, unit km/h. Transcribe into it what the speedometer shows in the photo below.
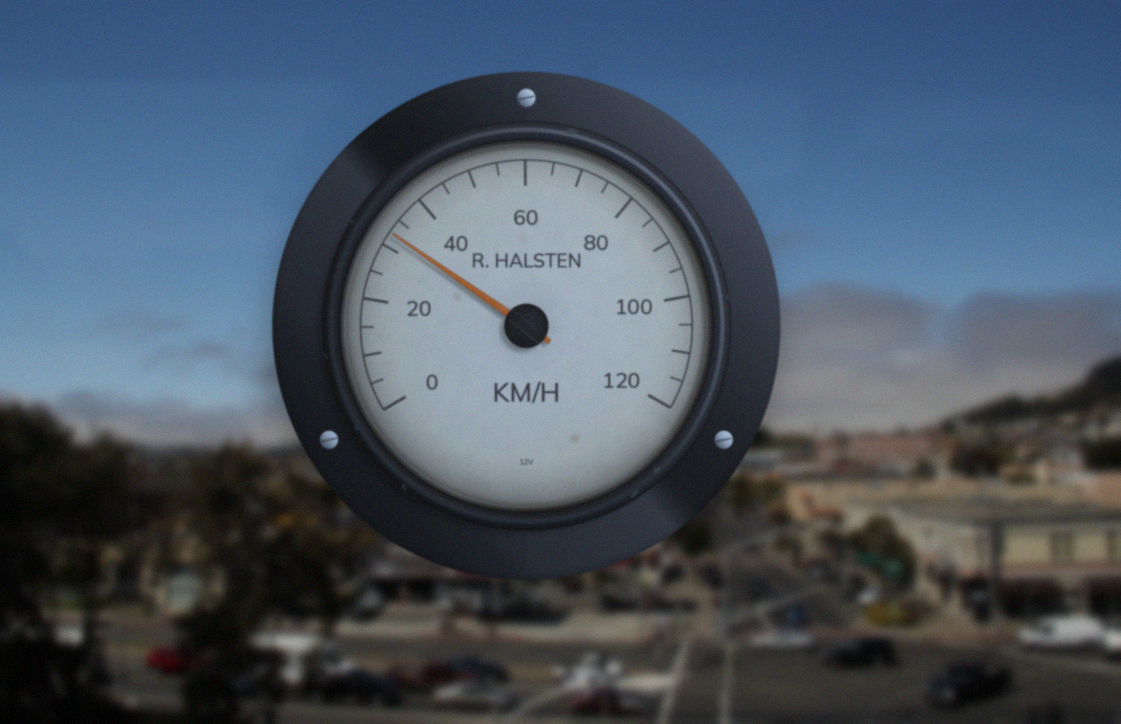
32.5 km/h
